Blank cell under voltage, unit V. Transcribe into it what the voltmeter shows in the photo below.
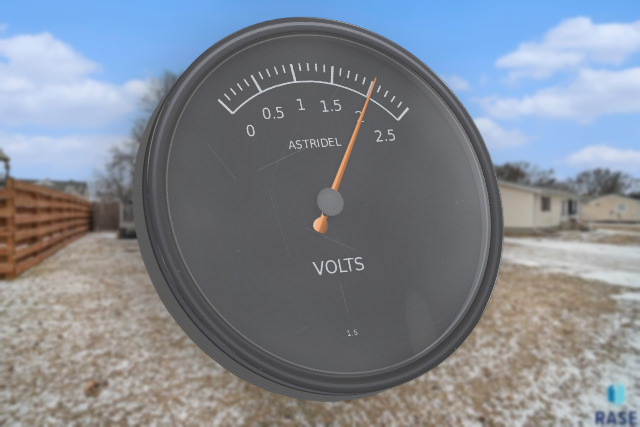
2 V
